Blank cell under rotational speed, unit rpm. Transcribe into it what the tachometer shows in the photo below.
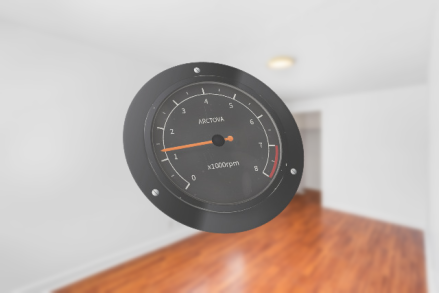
1250 rpm
